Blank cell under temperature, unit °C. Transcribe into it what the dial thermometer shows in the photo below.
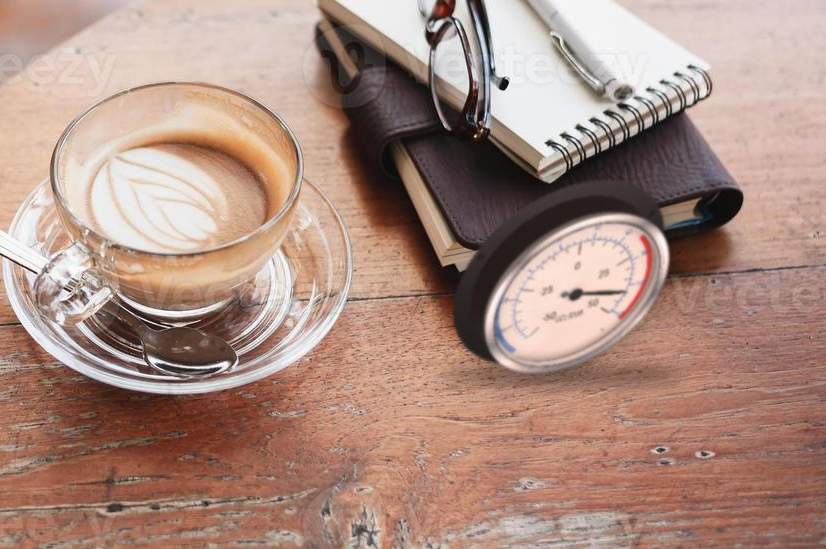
40 °C
